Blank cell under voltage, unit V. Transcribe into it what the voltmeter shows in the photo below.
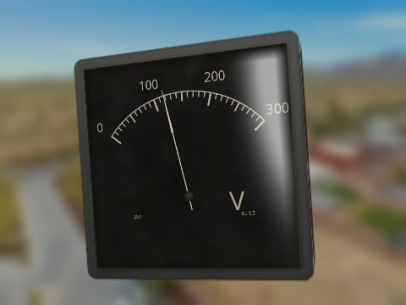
120 V
